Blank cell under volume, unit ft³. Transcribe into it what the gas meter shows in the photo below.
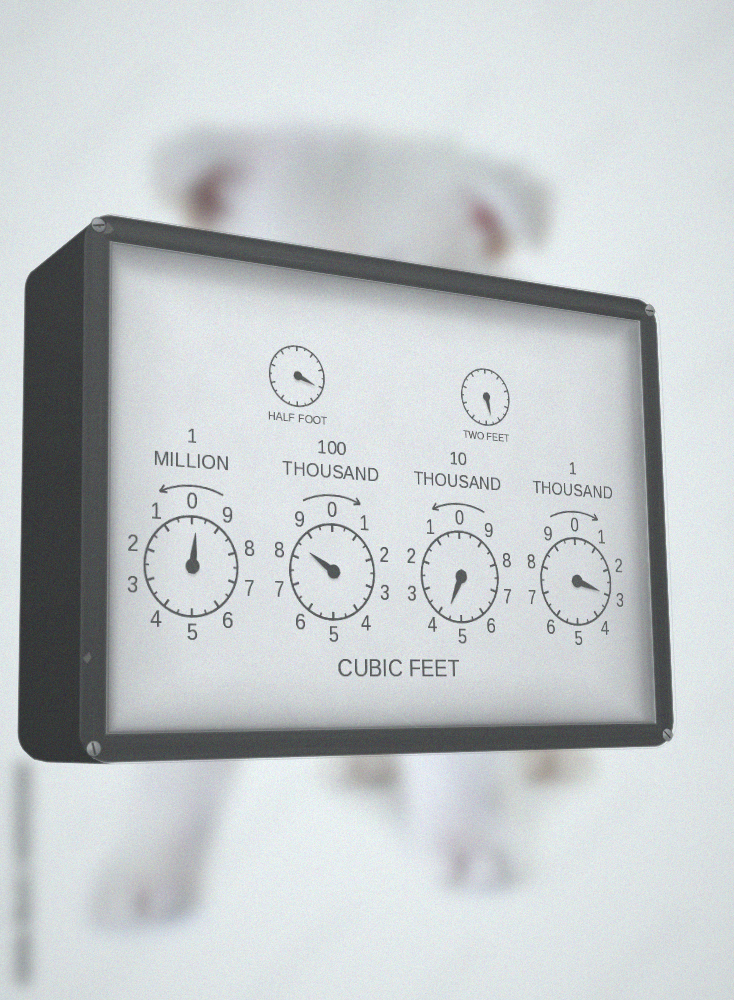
984300 ft³
